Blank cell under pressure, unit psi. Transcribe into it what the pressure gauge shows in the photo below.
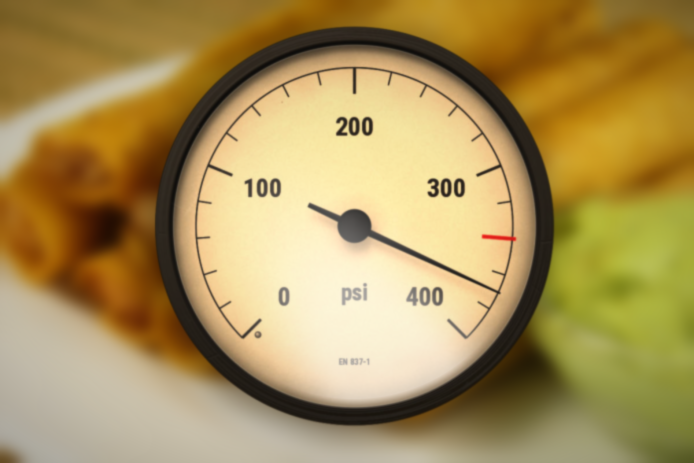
370 psi
